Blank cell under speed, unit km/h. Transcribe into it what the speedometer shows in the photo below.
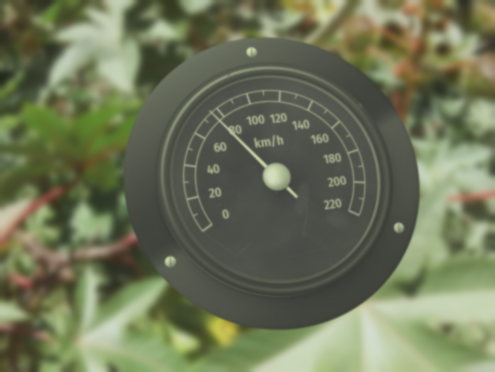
75 km/h
